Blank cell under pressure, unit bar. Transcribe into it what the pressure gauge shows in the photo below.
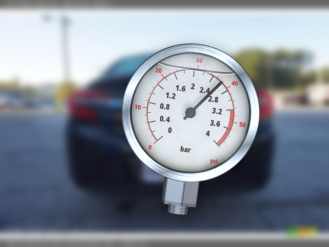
2.6 bar
